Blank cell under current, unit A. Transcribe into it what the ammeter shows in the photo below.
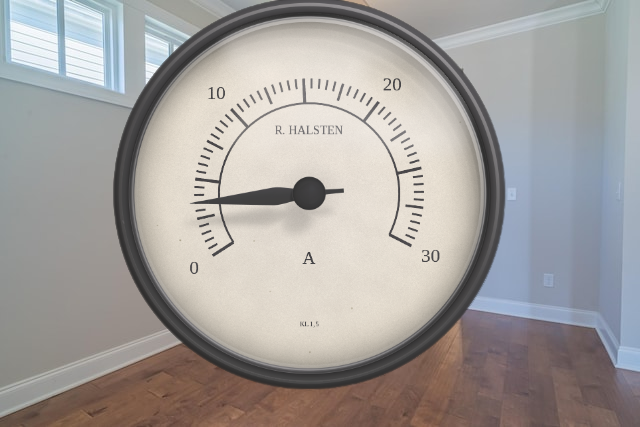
3.5 A
